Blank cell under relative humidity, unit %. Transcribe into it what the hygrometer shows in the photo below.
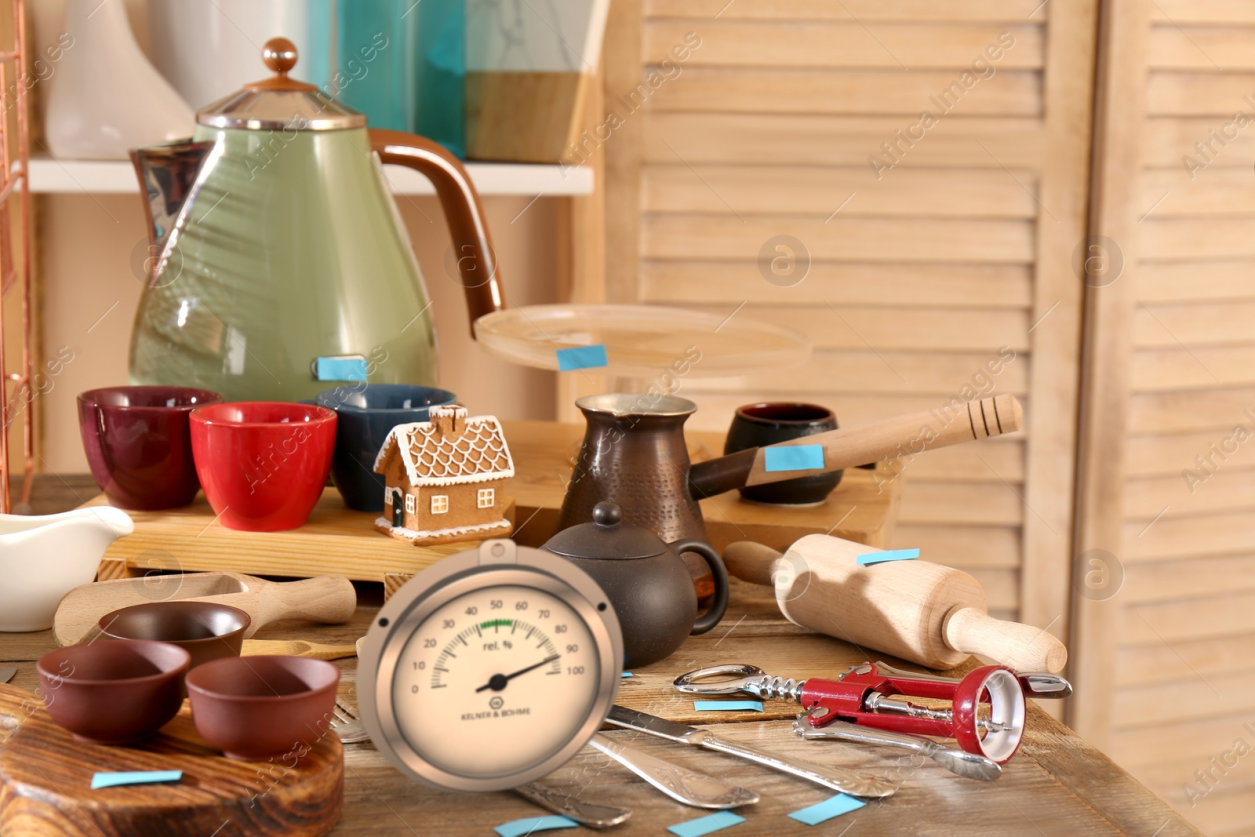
90 %
